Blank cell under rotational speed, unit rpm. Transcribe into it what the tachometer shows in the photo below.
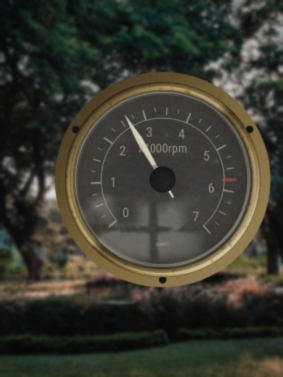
2625 rpm
